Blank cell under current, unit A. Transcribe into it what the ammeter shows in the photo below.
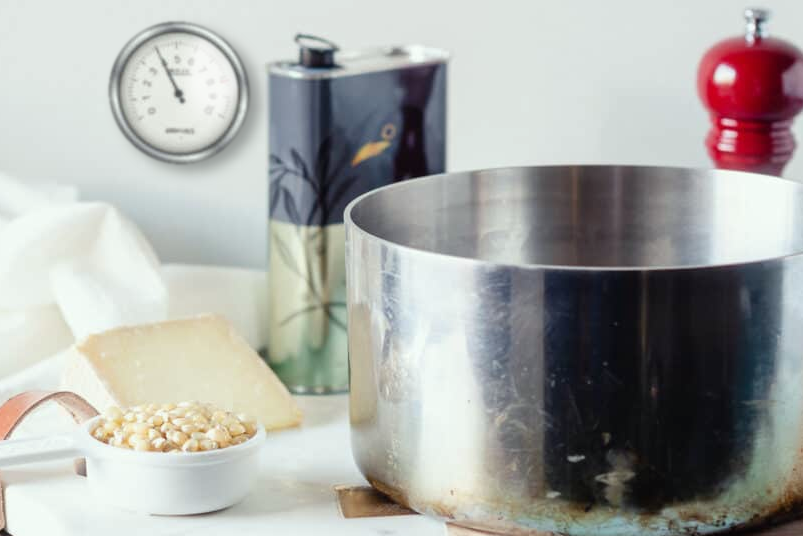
4 A
